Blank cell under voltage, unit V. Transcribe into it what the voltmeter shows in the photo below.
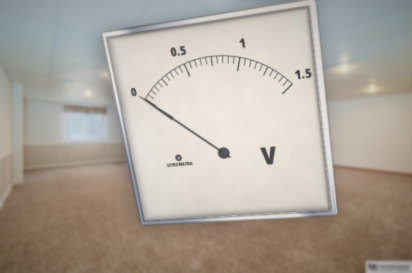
0 V
